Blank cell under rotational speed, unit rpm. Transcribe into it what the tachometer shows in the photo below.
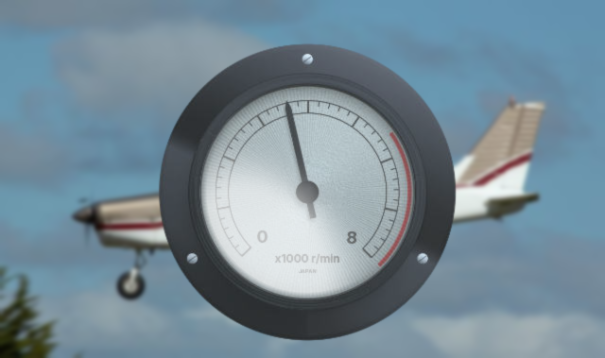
3600 rpm
